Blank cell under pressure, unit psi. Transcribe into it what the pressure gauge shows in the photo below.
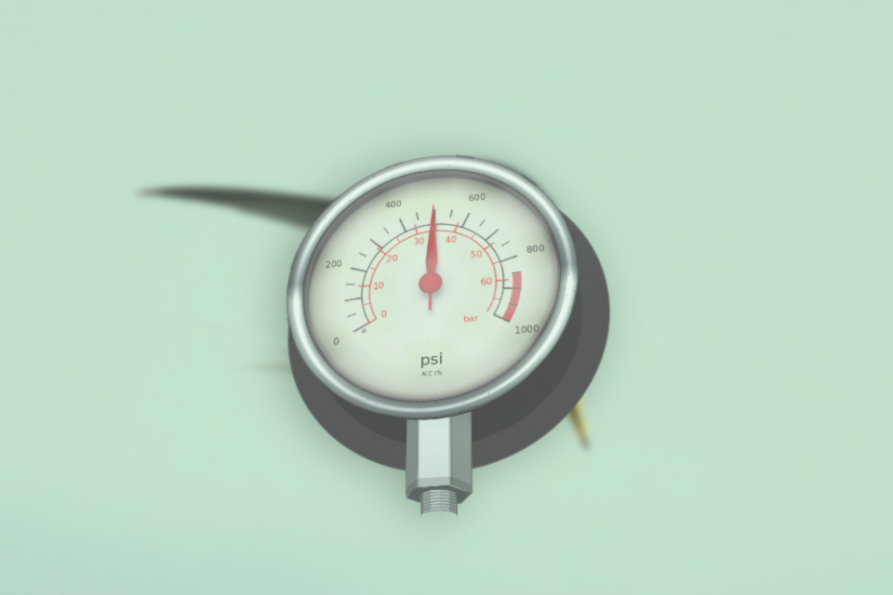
500 psi
